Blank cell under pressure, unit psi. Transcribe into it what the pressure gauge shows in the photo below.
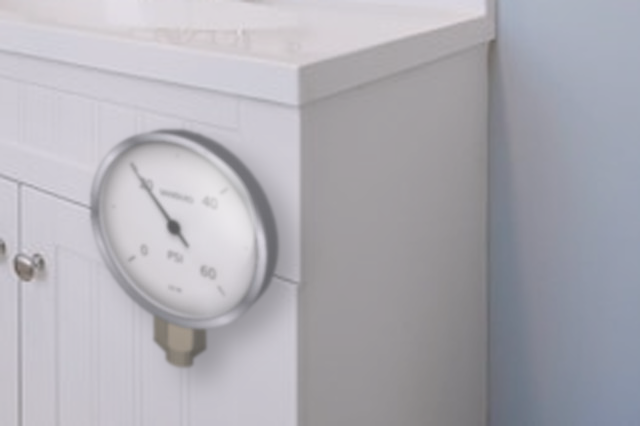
20 psi
